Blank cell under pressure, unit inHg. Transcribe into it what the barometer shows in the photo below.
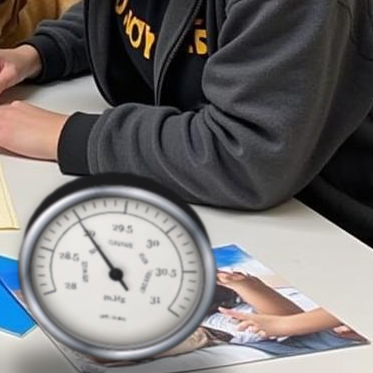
29 inHg
